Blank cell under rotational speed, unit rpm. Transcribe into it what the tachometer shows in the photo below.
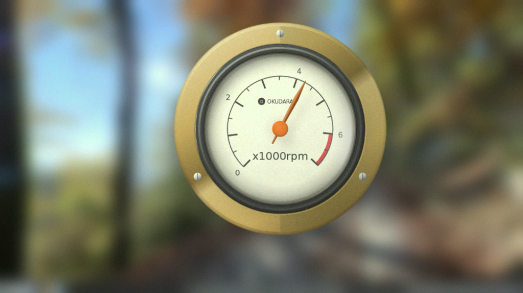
4250 rpm
